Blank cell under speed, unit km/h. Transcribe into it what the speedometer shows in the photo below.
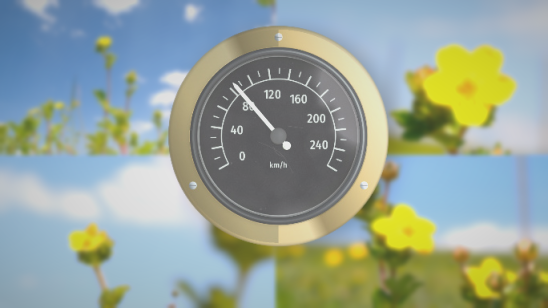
85 km/h
